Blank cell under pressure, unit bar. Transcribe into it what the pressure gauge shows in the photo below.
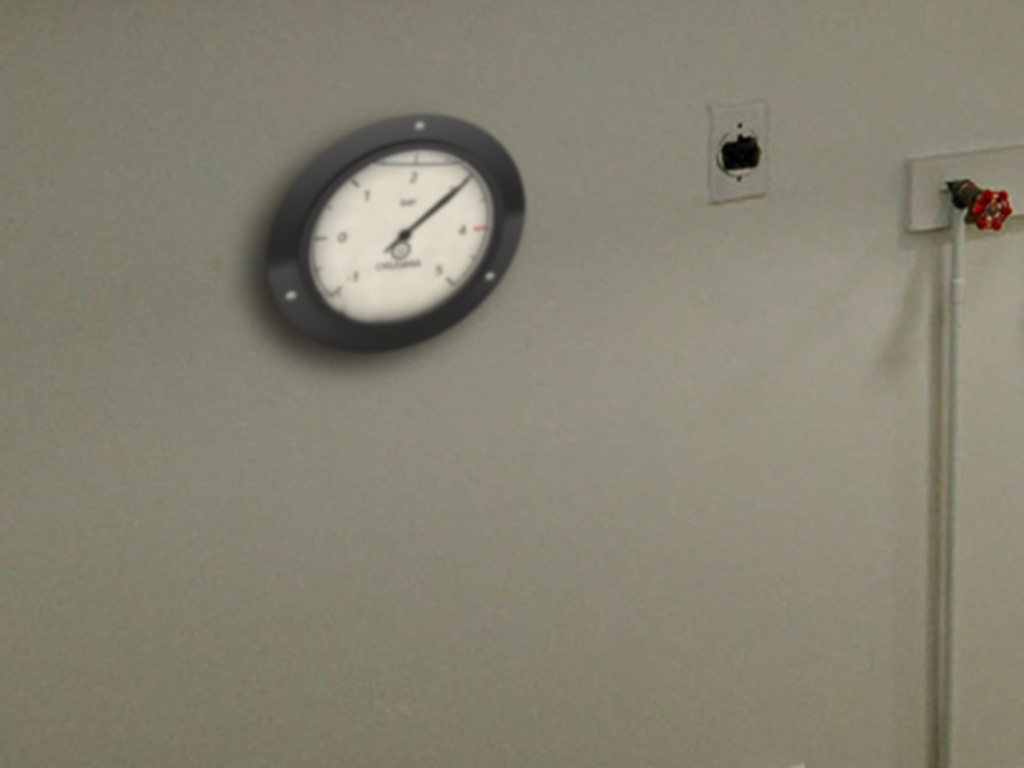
3 bar
